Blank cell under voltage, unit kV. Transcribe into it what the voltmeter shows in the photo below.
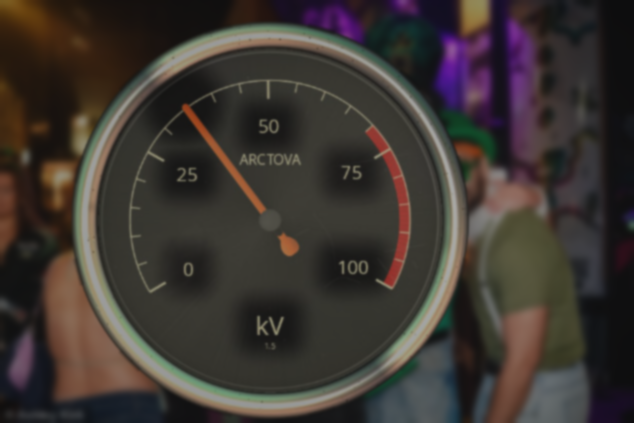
35 kV
